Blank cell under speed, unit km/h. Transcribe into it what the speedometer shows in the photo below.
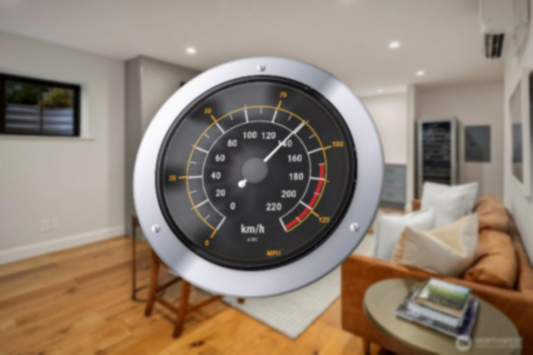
140 km/h
